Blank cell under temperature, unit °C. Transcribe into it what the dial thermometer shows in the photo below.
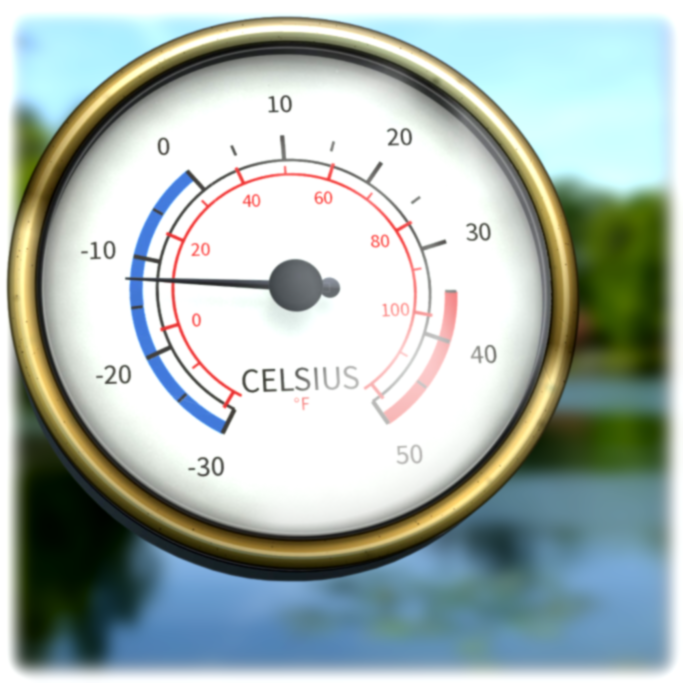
-12.5 °C
